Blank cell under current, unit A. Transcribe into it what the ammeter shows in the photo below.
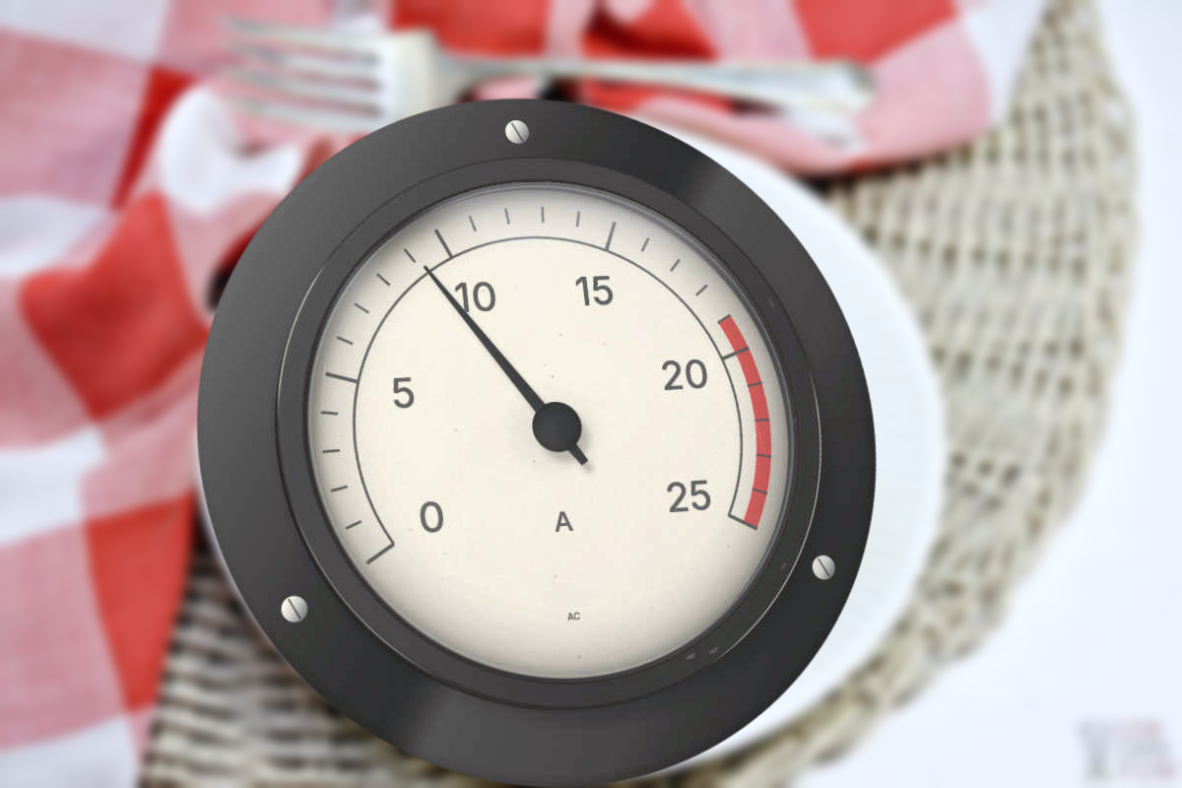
9 A
